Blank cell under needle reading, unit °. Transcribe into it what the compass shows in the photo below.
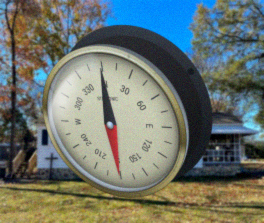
180 °
